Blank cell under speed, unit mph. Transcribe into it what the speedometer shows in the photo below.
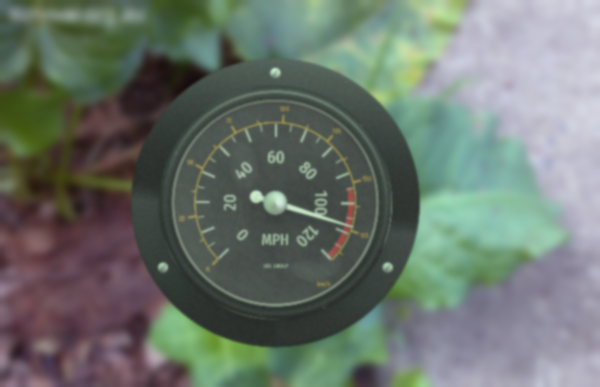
107.5 mph
